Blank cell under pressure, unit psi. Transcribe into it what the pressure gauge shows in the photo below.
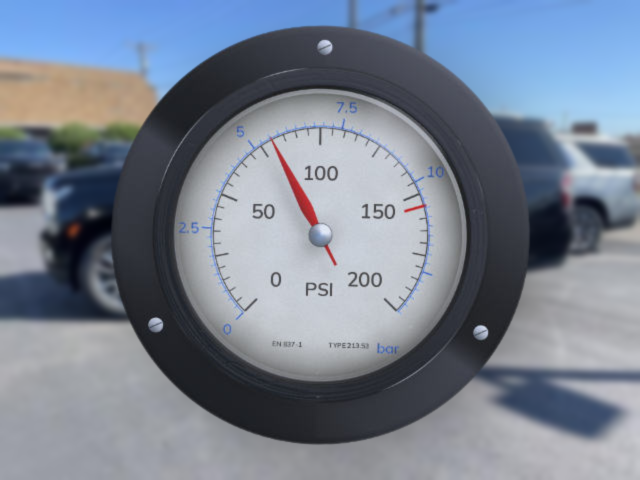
80 psi
